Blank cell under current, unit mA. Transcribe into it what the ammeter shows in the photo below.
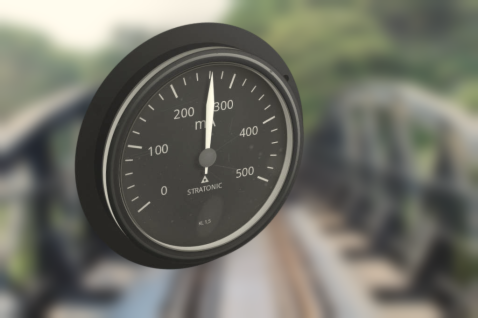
260 mA
